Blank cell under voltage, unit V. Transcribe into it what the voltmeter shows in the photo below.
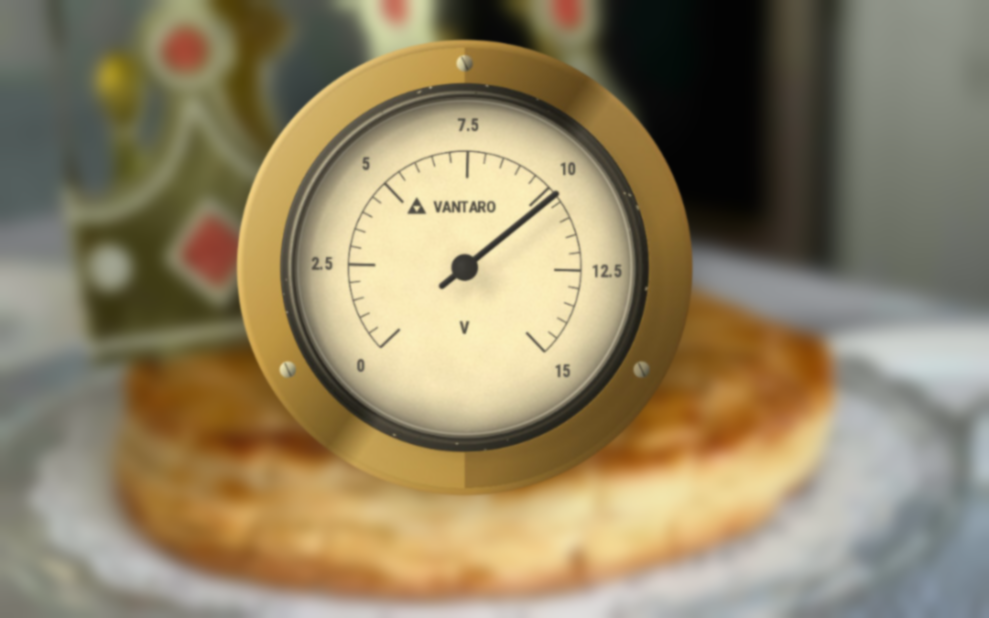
10.25 V
